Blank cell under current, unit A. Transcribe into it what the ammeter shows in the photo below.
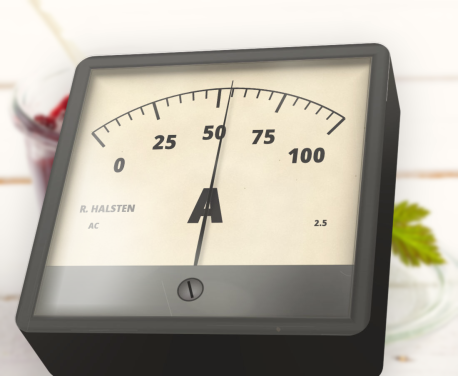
55 A
